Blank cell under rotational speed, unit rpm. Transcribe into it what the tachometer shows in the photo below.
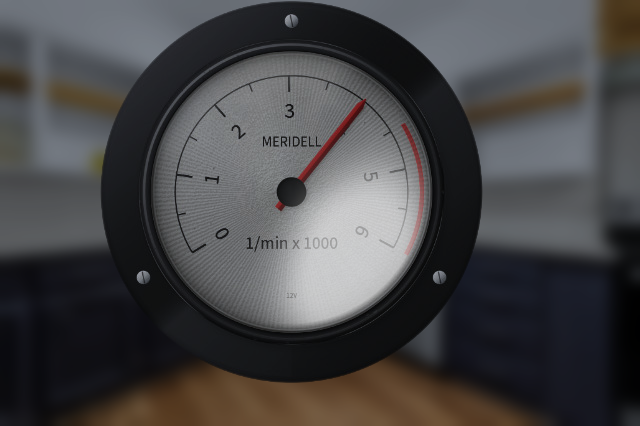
4000 rpm
